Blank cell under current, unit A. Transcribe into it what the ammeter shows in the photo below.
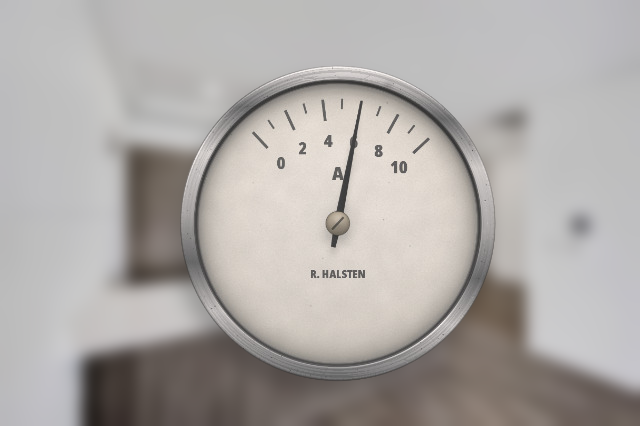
6 A
